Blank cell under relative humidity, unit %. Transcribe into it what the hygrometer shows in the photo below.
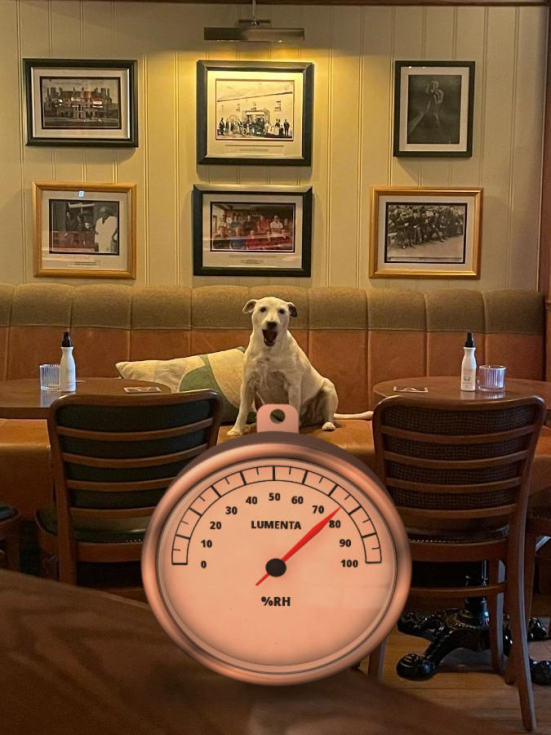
75 %
